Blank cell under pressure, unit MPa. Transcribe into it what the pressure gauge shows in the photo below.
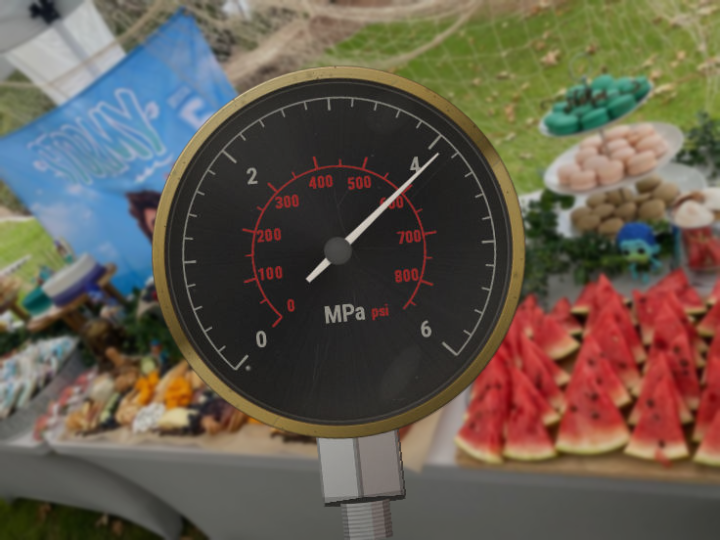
4.1 MPa
